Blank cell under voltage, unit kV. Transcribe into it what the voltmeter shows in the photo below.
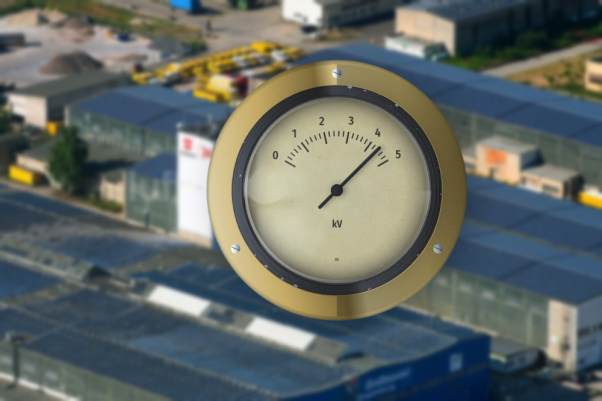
4.4 kV
